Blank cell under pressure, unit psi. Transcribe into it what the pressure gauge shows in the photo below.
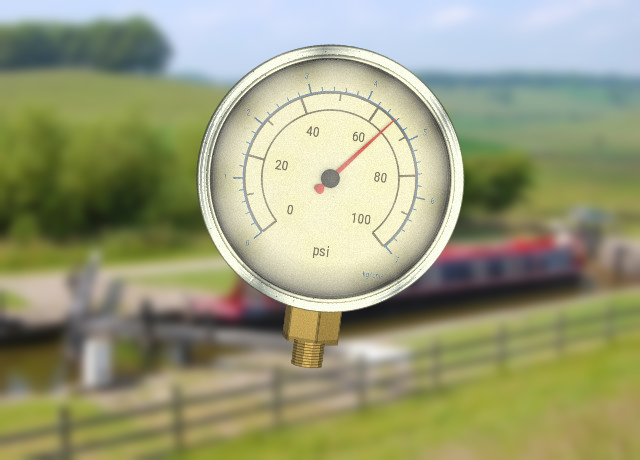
65 psi
